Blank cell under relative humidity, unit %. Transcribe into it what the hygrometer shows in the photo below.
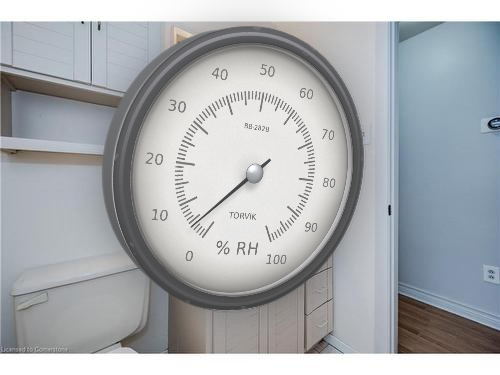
5 %
